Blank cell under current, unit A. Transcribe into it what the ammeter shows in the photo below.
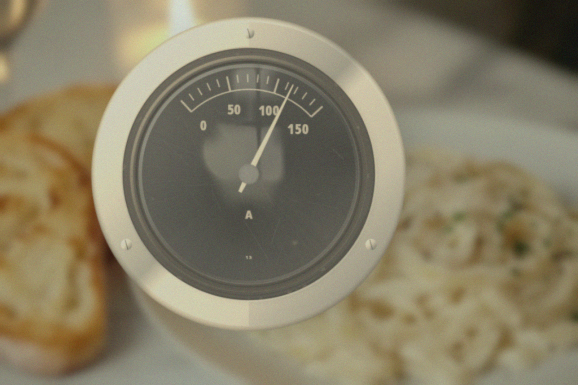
115 A
